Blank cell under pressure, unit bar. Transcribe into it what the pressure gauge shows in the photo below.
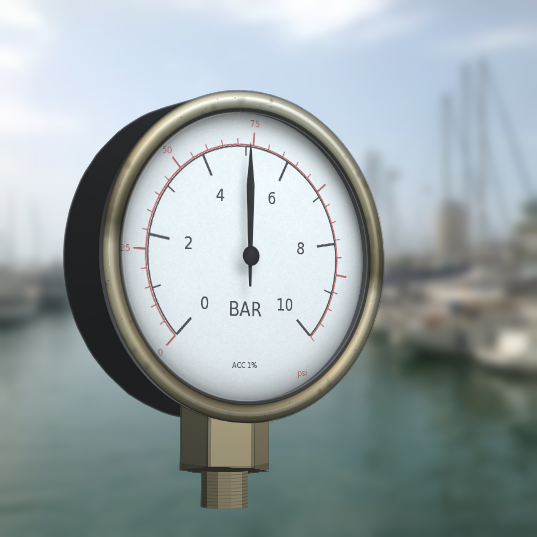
5 bar
